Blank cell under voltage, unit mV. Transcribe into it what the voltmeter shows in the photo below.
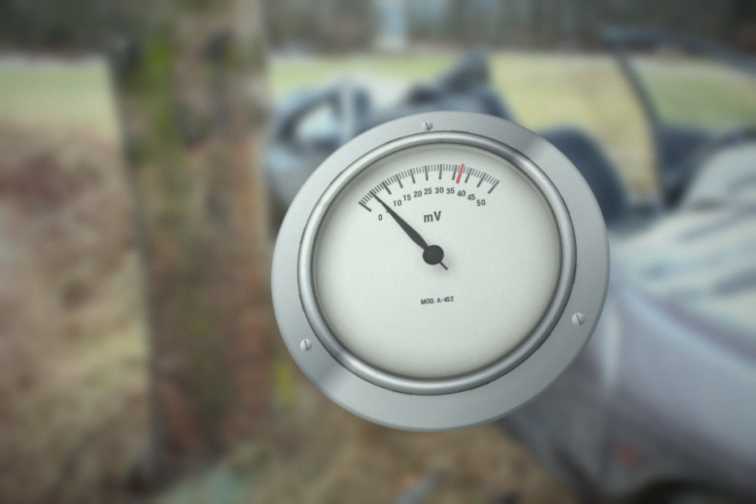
5 mV
